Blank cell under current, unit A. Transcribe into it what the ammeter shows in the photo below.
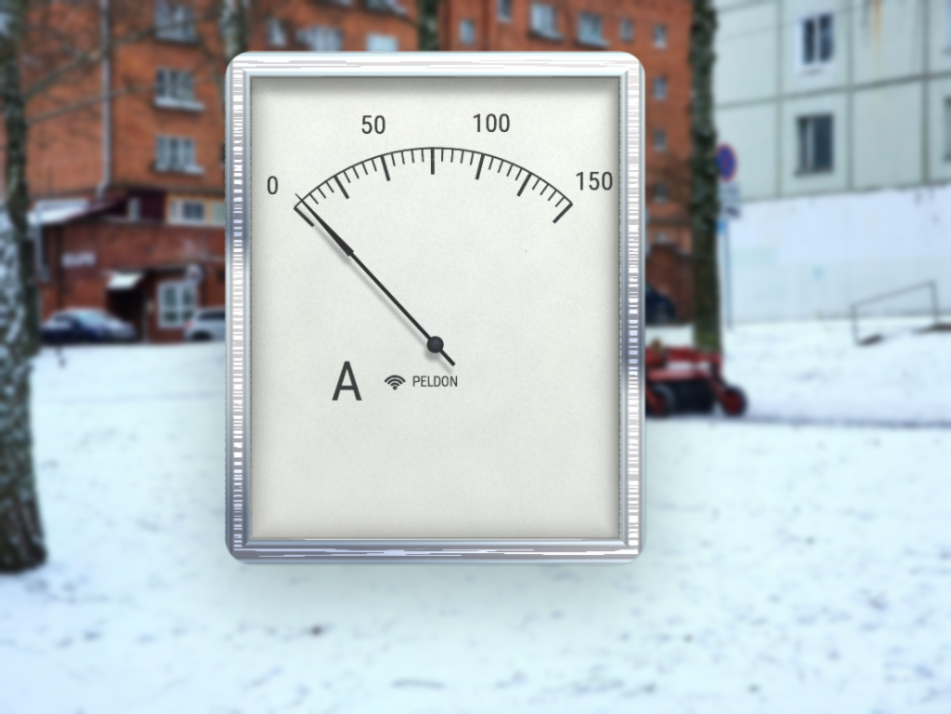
5 A
